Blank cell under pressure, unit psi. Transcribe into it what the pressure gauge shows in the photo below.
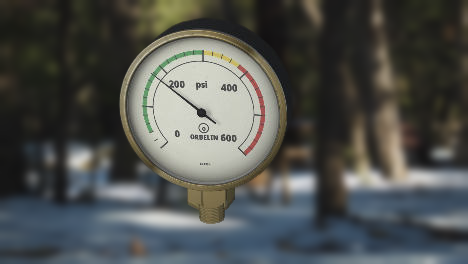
180 psi
